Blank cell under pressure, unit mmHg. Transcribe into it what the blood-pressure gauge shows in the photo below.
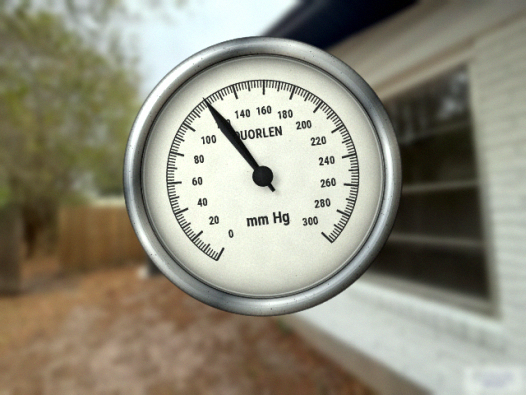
120 mmHg
